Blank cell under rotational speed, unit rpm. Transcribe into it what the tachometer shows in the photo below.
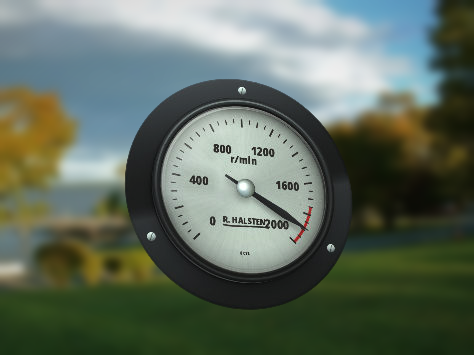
1900 rpm
